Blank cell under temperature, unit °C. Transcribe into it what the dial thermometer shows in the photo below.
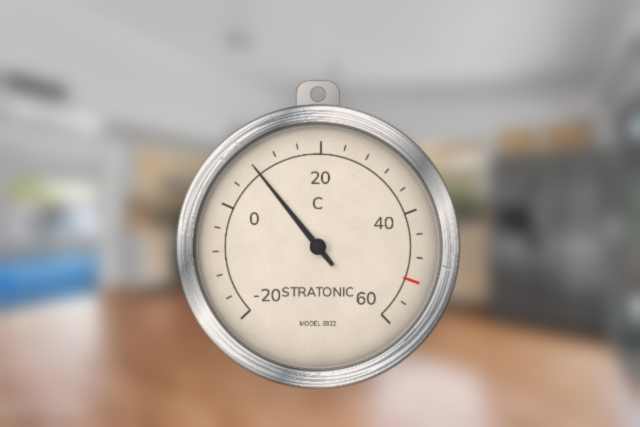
8 °C
